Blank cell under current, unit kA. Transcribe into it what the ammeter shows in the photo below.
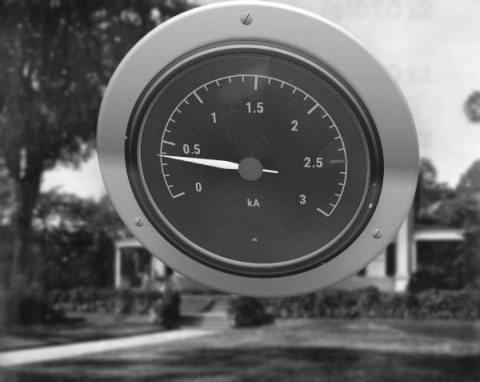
0.4 kA
